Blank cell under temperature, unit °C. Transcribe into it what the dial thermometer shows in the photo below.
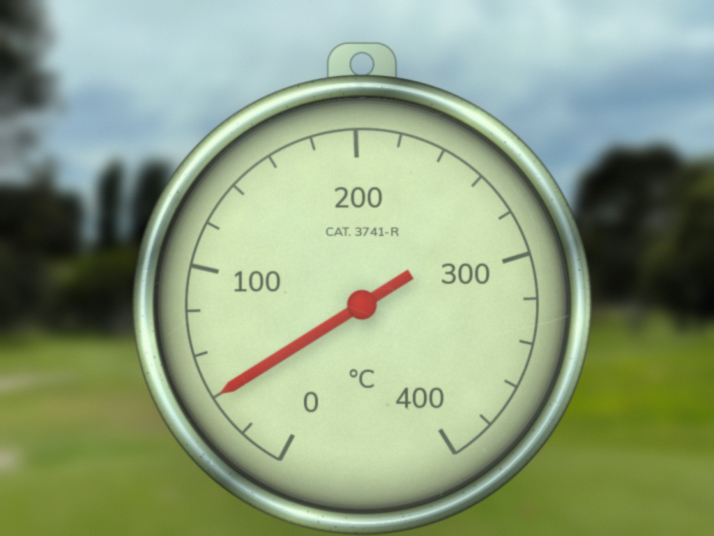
40 °C
